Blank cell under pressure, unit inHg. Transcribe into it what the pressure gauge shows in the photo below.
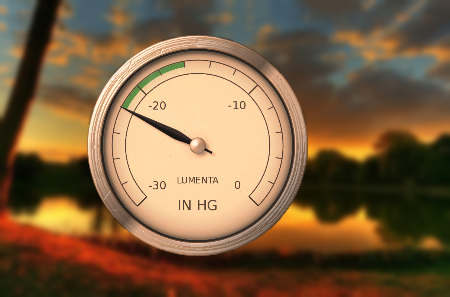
-22 inHg
